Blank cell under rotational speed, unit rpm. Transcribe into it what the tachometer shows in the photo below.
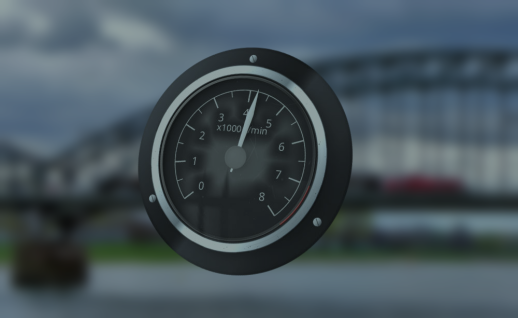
4250 rpm
